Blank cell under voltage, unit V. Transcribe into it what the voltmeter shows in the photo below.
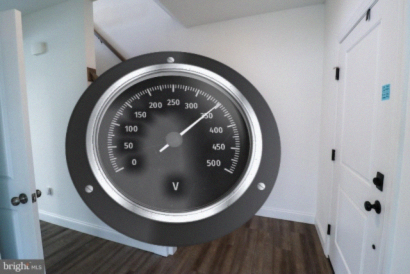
350 V
